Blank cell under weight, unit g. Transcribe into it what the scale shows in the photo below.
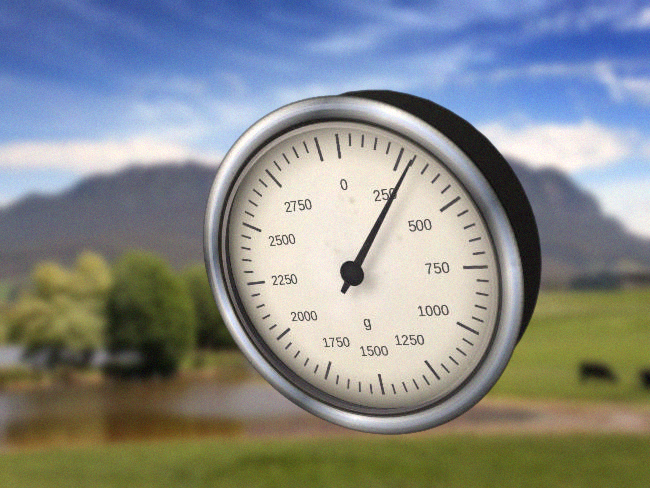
300 g
